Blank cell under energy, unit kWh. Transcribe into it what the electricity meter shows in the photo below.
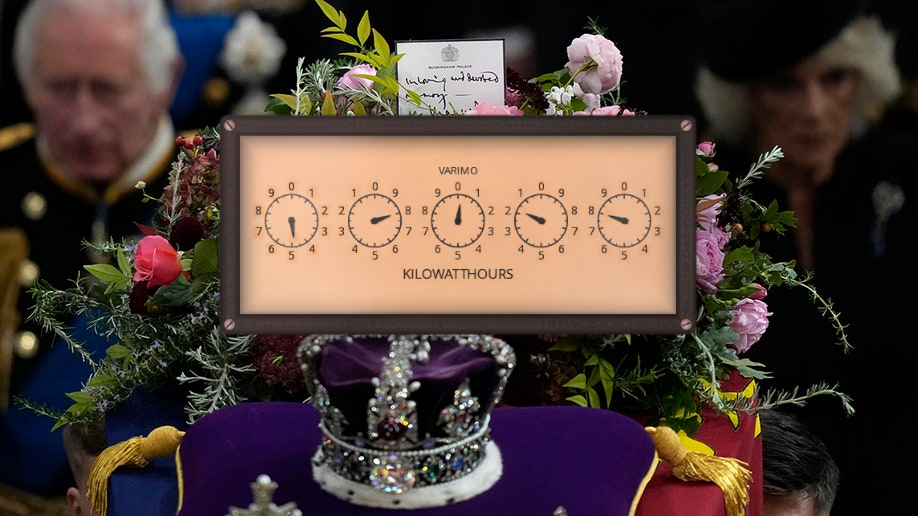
48018 kWh
